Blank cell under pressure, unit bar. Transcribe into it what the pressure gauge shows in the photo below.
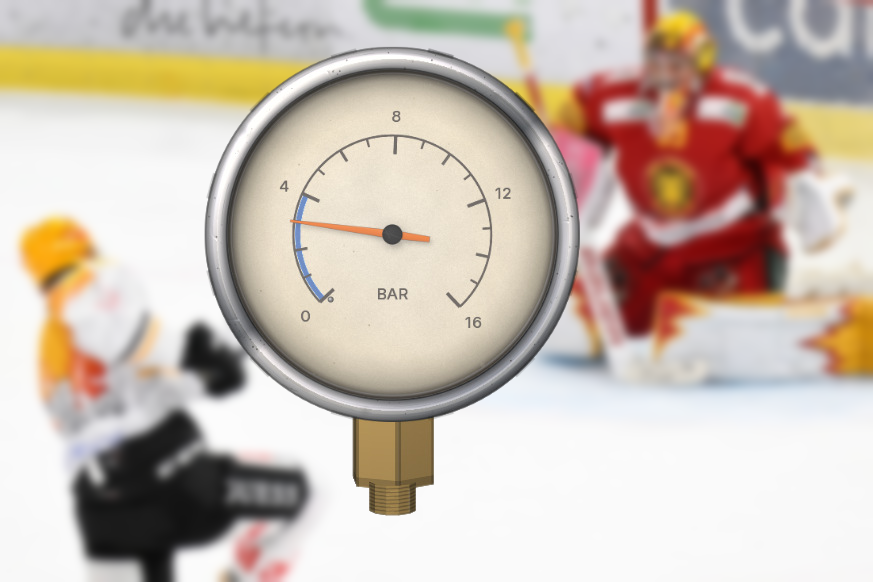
3 bar
